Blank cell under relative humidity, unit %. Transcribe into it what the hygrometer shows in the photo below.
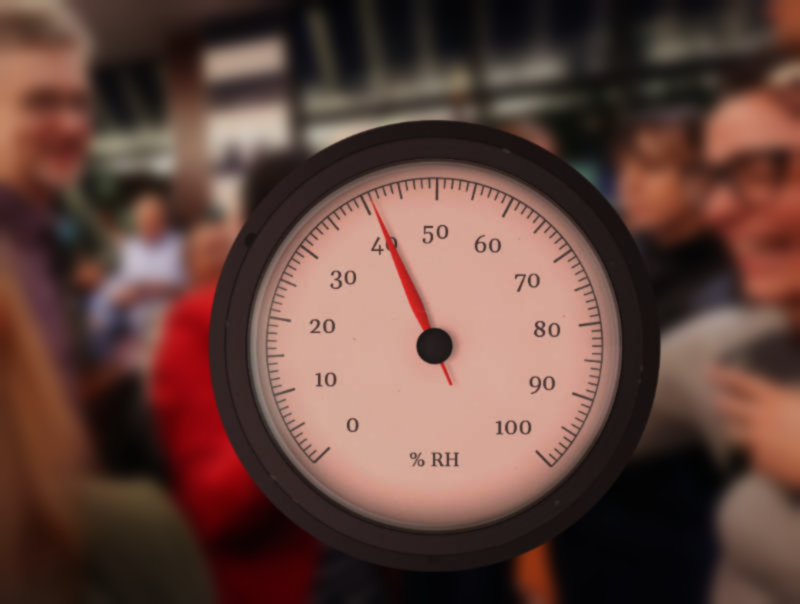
41 %
